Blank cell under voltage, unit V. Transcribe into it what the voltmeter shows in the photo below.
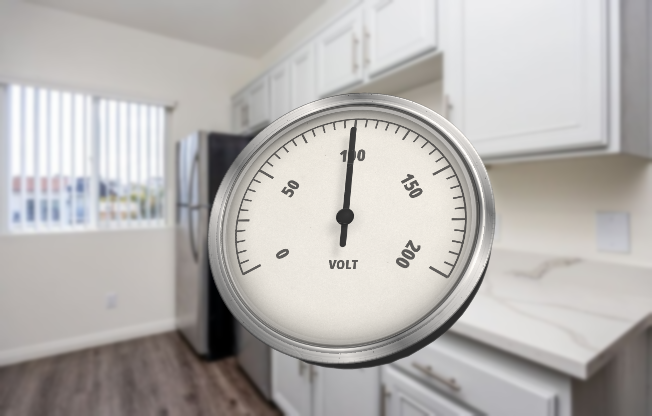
100 V
